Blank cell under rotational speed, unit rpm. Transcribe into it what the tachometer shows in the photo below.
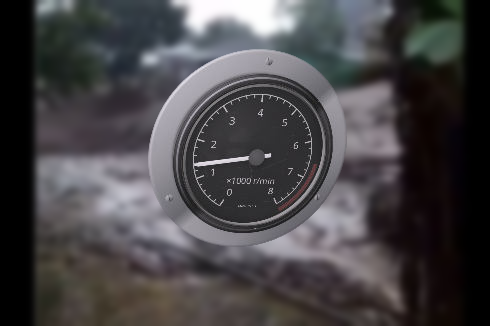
1400 rpm
